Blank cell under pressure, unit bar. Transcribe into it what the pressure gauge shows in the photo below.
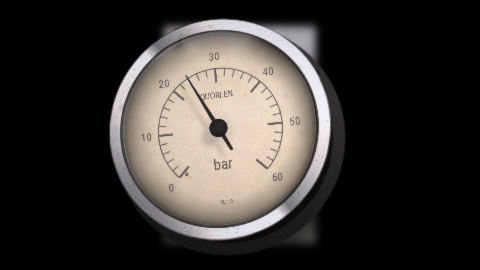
24 bar
